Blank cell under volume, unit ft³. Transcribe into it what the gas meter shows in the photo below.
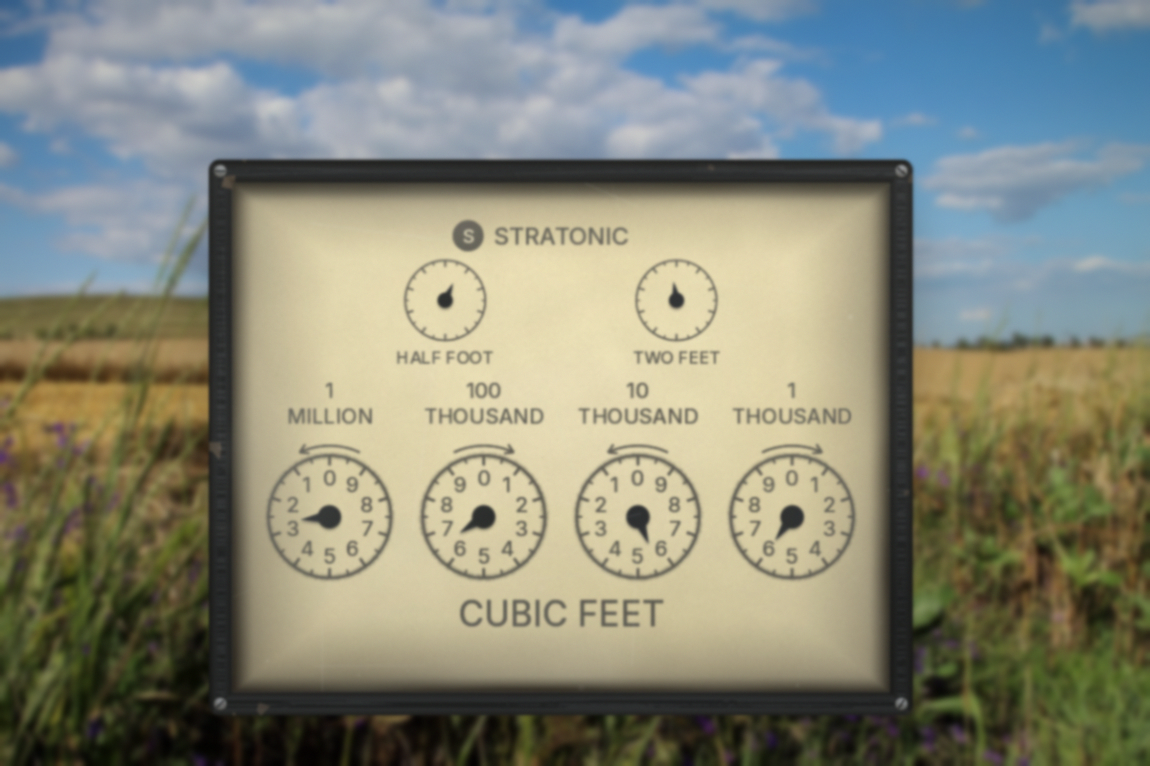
265600 ft³
